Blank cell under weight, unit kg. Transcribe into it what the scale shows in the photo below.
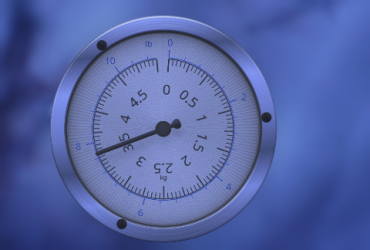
3.5 kg
